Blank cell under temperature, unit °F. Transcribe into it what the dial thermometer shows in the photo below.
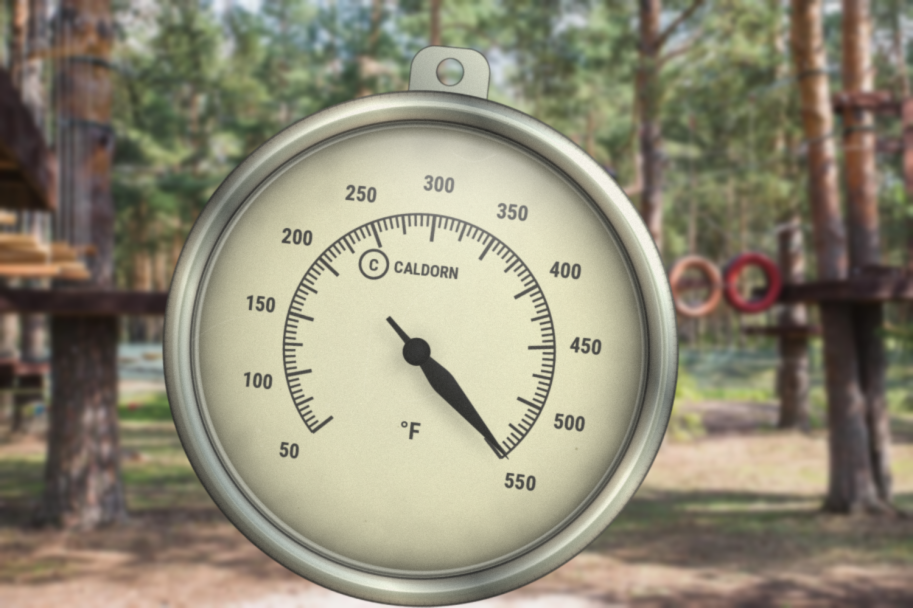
545 °F
